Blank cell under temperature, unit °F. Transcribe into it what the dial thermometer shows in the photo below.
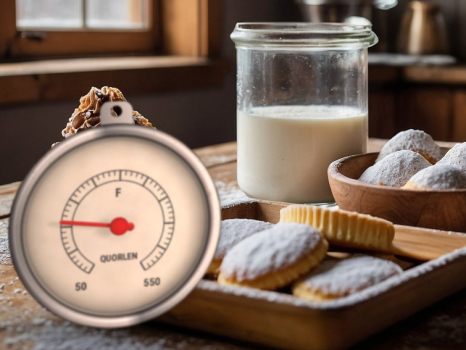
160 °F
